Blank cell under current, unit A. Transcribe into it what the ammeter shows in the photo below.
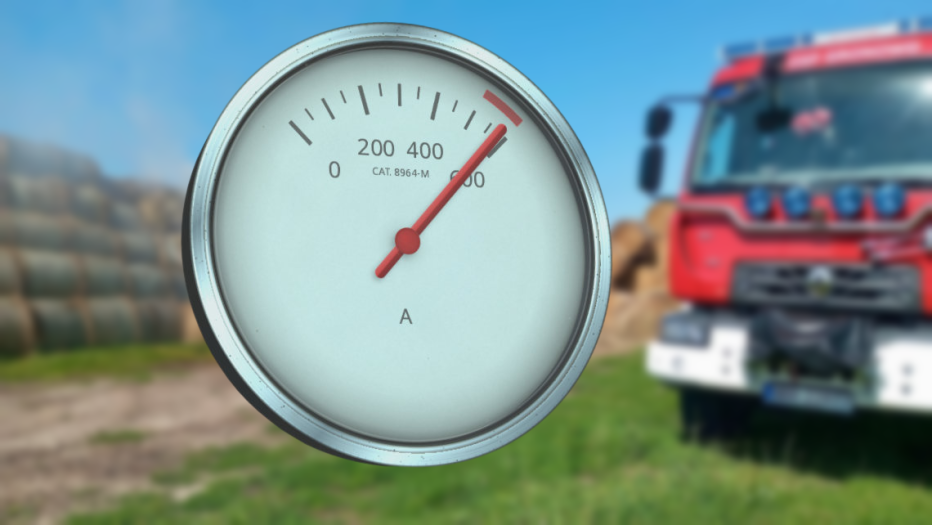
575 A
